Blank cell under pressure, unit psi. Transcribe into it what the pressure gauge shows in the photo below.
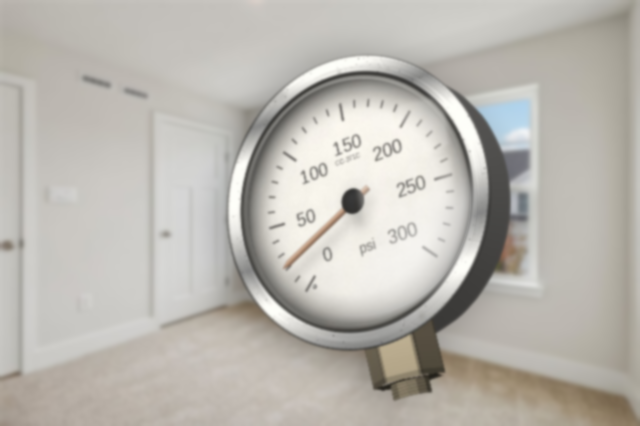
20 psi
